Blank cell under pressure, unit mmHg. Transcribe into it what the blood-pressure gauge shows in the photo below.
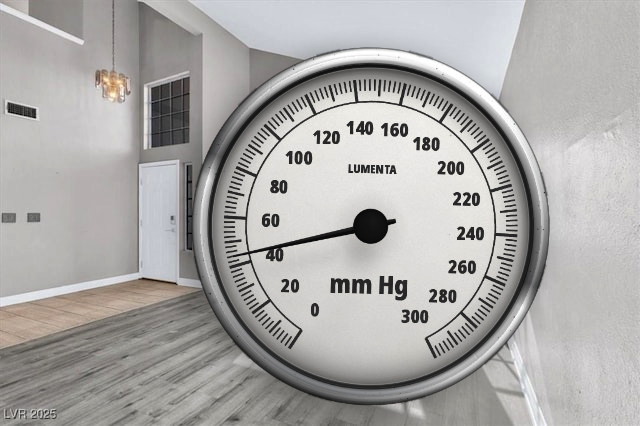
44 mmHg
